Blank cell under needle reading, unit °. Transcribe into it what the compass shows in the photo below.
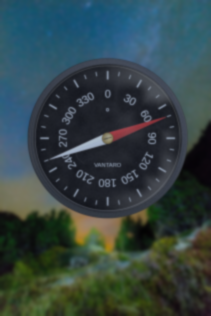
70 °
